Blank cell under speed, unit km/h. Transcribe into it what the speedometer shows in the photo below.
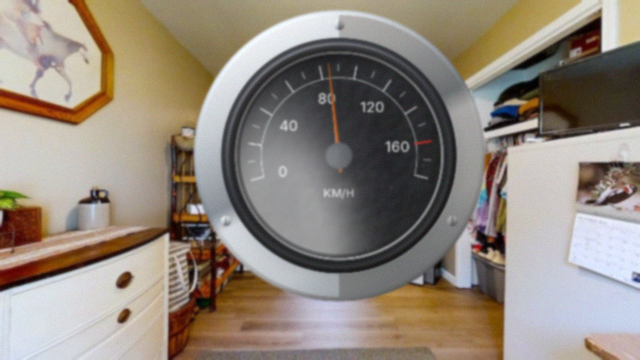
85 km/h
